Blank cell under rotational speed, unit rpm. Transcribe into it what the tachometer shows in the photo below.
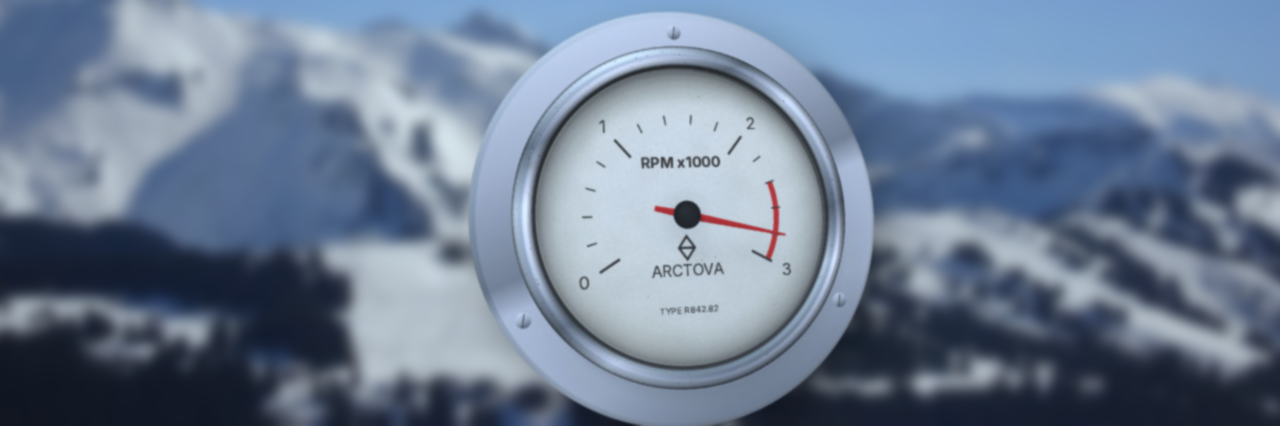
2800 rpm
